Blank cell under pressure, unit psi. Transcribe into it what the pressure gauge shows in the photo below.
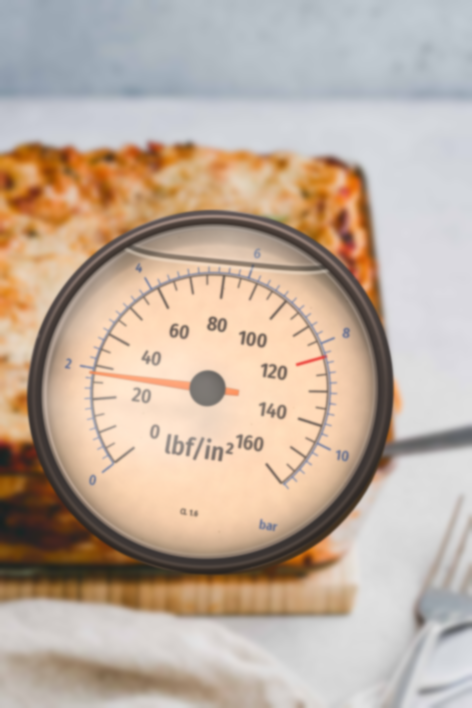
27.5 psi
